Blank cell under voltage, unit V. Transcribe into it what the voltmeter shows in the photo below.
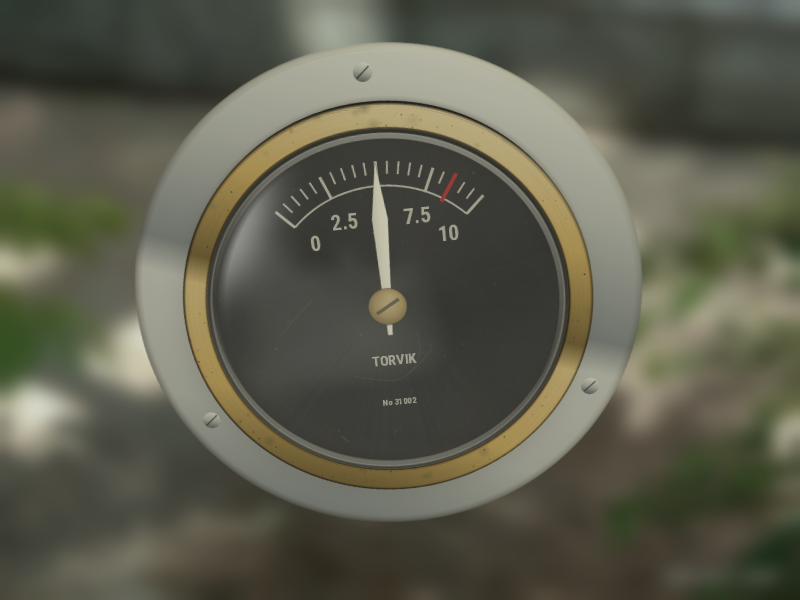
5 V
